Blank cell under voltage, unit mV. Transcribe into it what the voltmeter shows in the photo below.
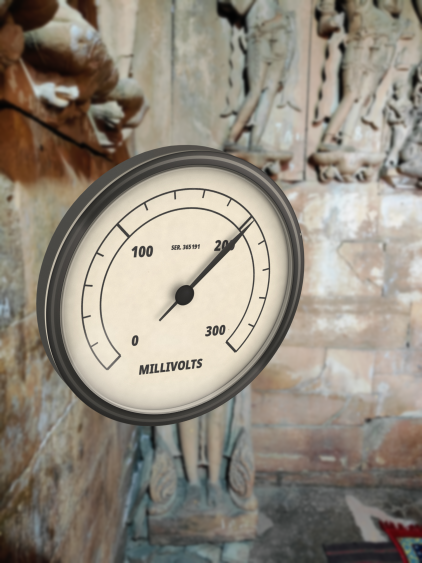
200 mV
